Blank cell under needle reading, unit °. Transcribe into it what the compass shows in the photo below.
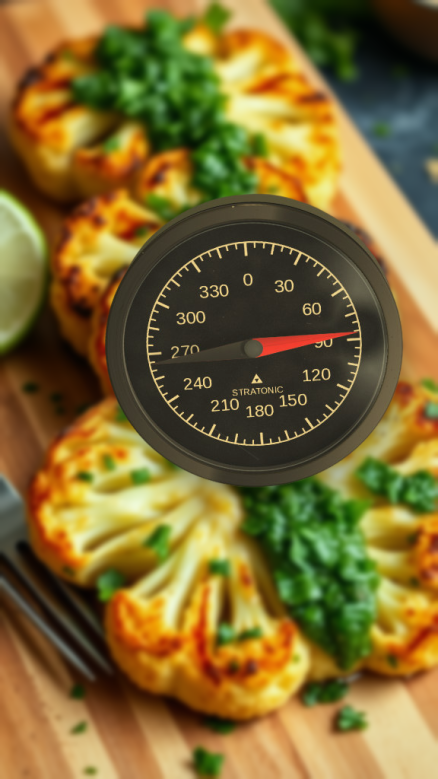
85 °
